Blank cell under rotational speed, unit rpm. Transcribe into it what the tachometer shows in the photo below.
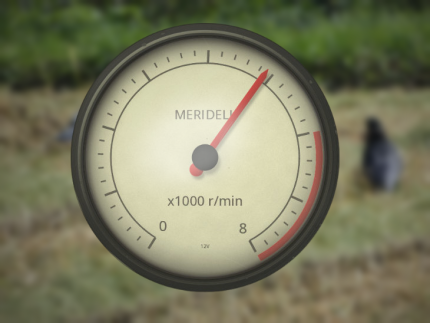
4900 rpm
